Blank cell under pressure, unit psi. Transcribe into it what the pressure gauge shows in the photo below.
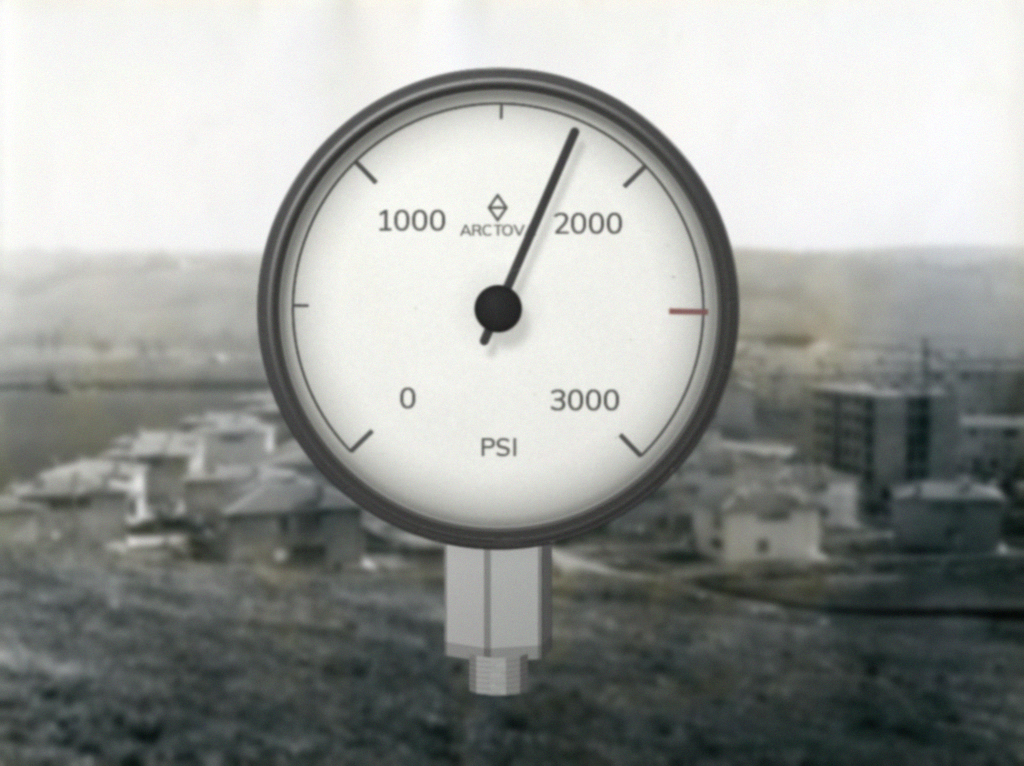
1750 psi
